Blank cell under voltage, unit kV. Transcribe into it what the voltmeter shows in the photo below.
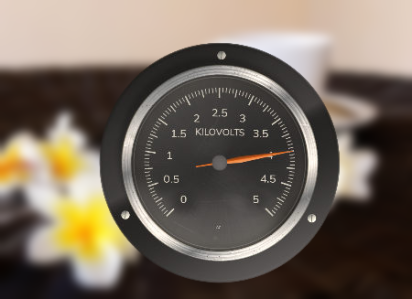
4 kV
